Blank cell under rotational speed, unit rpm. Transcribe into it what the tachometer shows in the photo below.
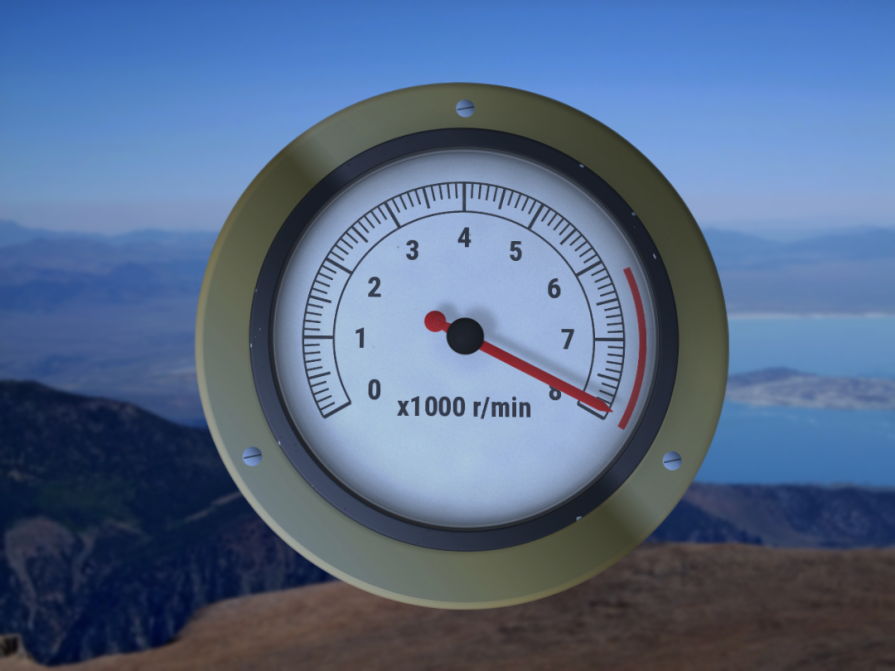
7900 rpm
